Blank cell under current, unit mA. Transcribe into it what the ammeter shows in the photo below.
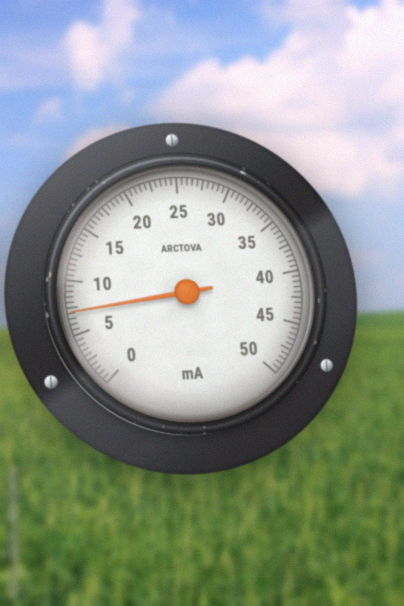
7 mA
